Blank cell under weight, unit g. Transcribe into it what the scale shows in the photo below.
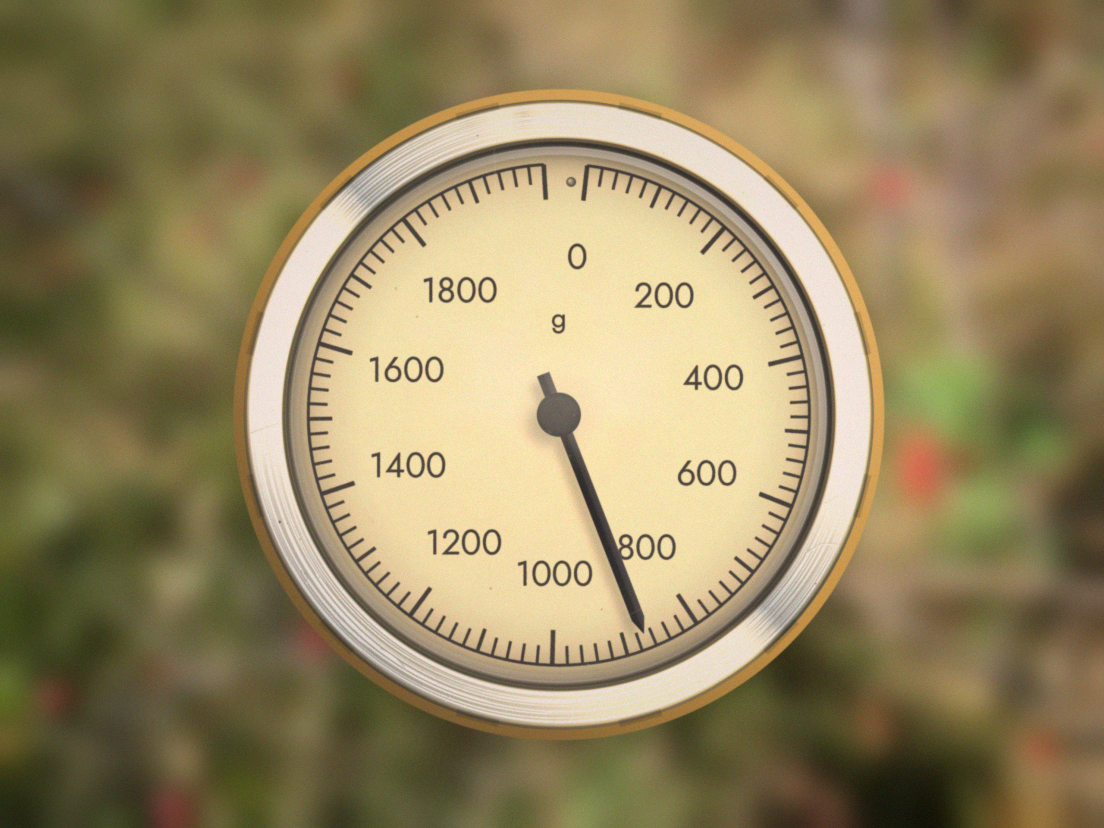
870 g
